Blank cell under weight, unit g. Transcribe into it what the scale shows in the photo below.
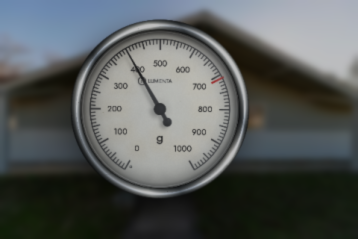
400 g
